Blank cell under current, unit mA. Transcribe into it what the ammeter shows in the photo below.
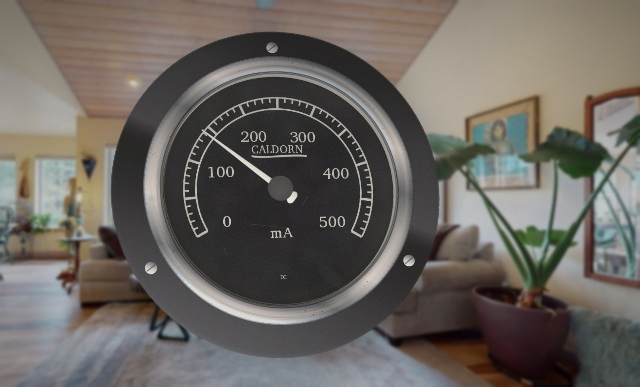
140 mA
